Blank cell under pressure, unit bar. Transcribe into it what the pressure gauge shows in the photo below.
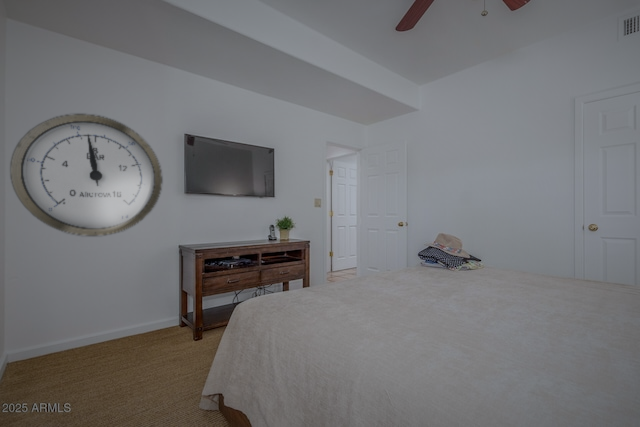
7.5 bar
